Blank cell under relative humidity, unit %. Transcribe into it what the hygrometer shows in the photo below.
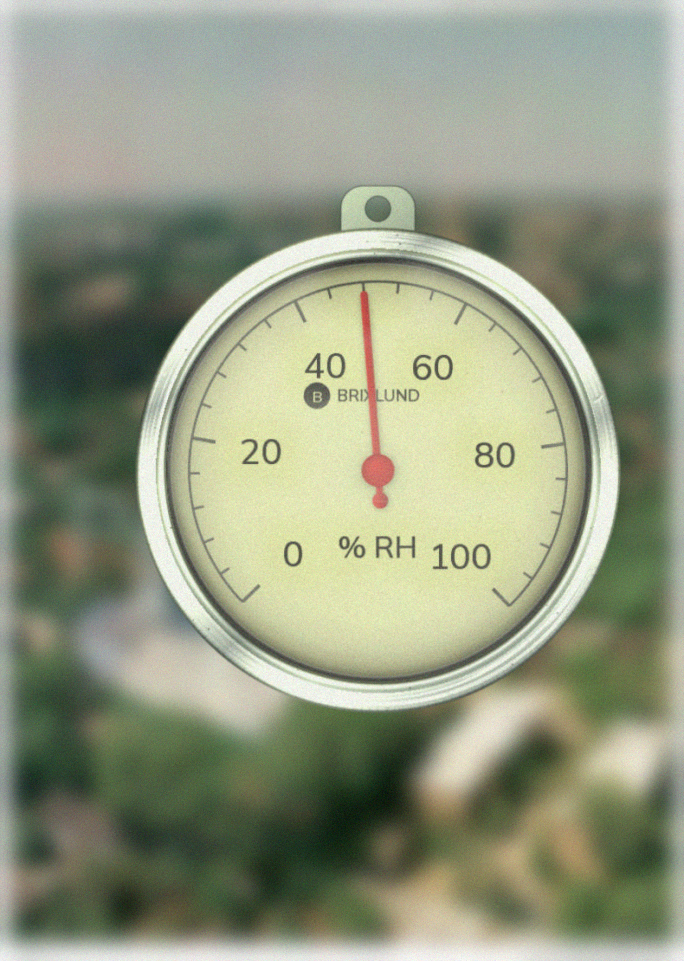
48 %
